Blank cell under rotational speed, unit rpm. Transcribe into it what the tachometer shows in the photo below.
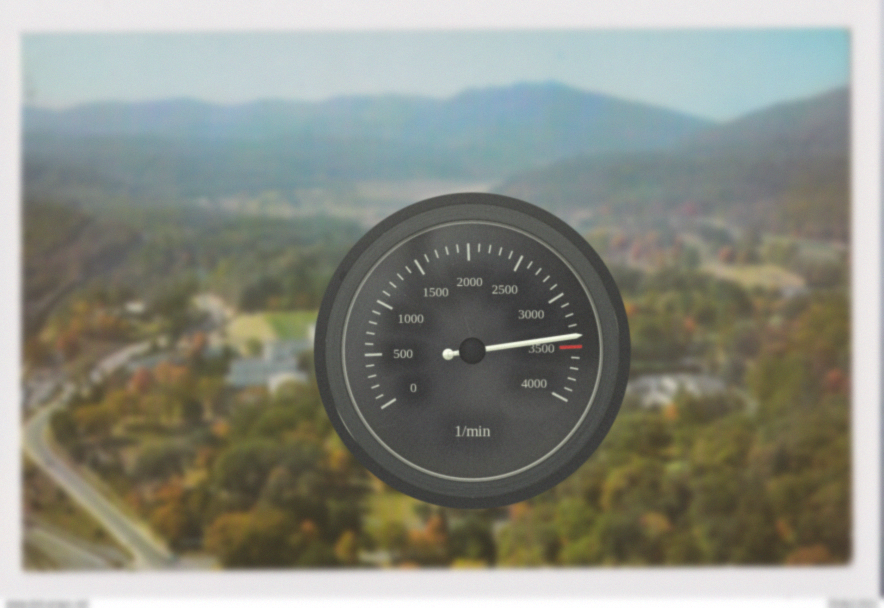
3400 rpm
